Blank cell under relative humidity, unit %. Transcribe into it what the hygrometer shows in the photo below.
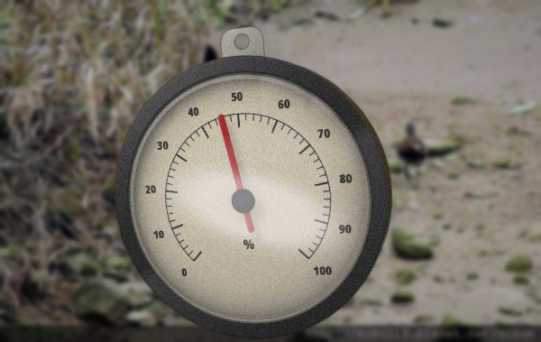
46 %
